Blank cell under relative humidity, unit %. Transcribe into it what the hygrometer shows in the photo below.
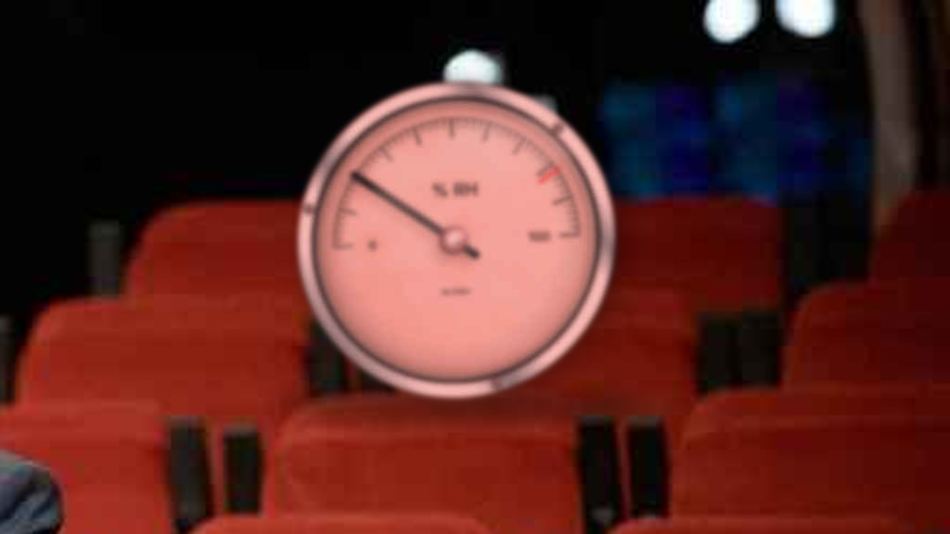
20 %
